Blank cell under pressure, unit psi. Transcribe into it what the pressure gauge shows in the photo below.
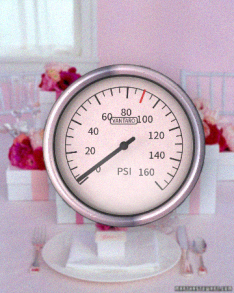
2.5 psi
